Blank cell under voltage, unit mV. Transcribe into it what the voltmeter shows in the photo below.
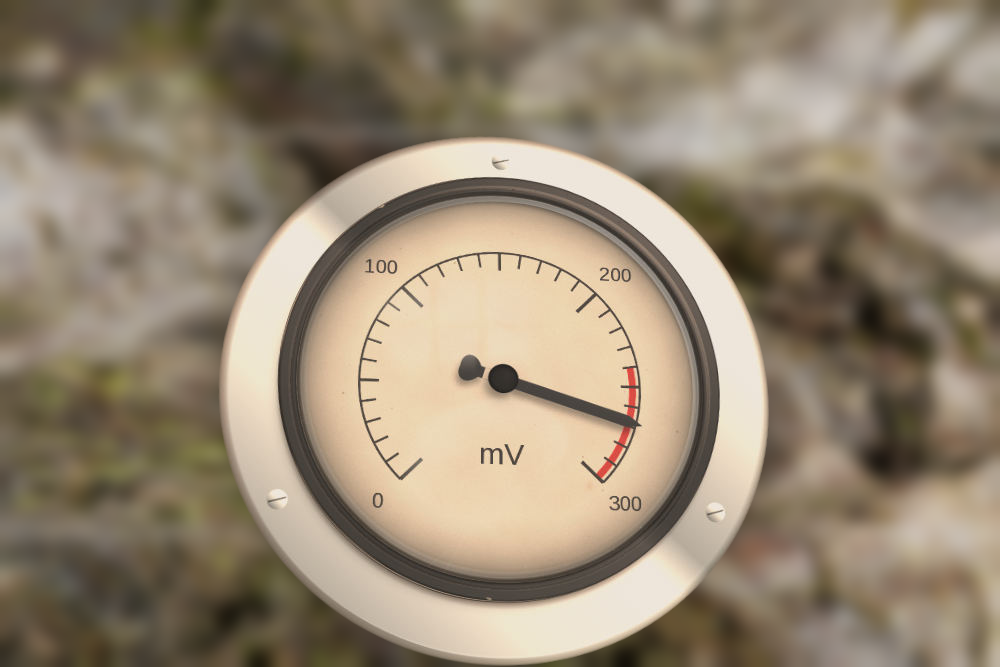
270 mV
